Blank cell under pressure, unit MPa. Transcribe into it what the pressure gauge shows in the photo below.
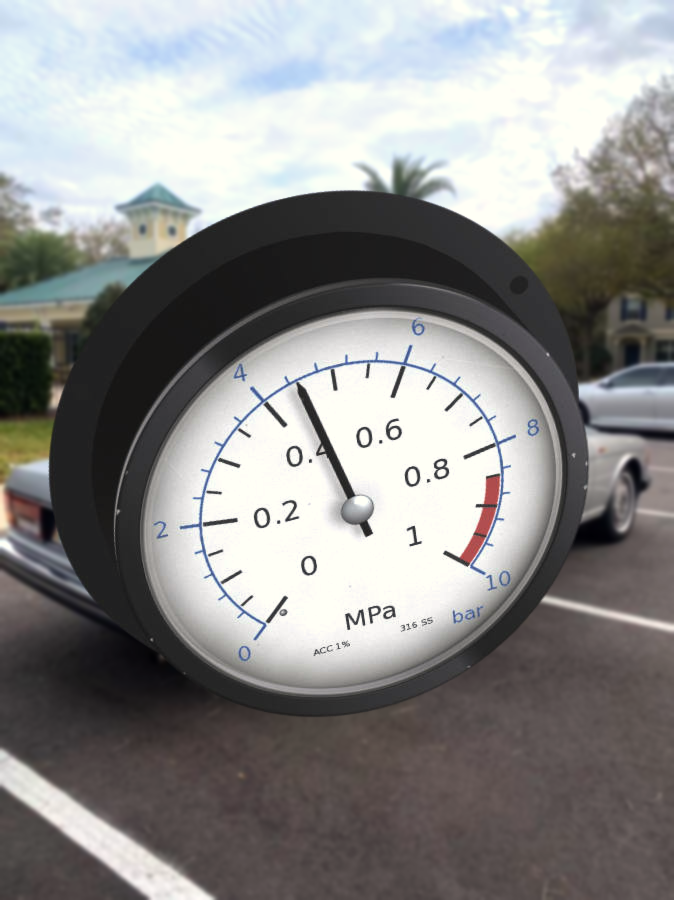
0.45 MPa
